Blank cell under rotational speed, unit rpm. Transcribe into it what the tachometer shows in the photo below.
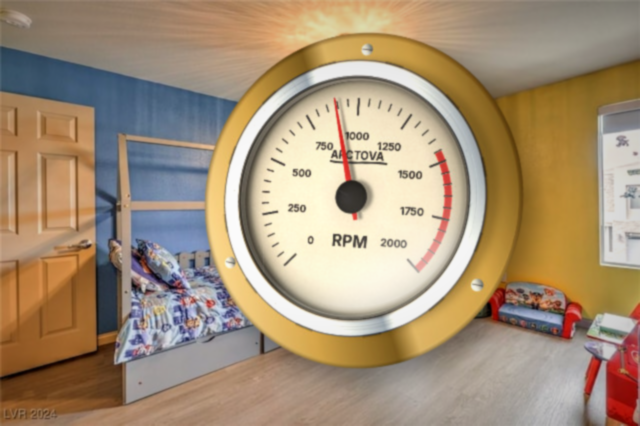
900 rpm
